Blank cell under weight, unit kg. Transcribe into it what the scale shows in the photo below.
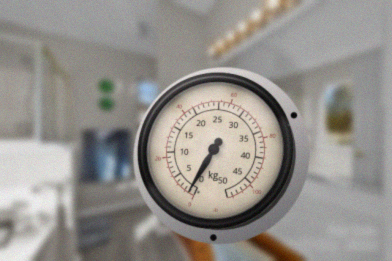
1 kg
